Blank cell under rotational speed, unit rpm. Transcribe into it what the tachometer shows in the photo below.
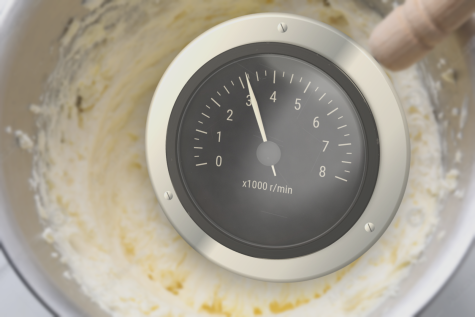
3250 rpm
